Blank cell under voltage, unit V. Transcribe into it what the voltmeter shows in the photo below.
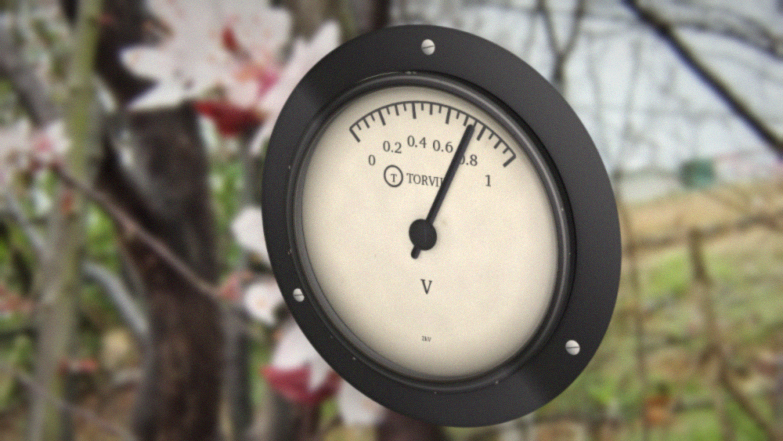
0.75 V
